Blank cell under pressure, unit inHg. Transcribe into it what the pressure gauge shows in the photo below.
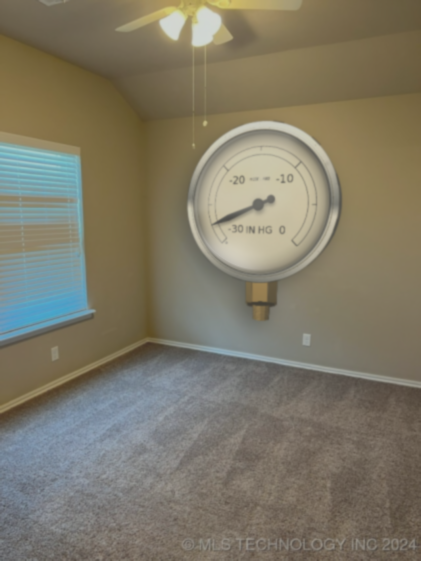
-27.5 inHg
